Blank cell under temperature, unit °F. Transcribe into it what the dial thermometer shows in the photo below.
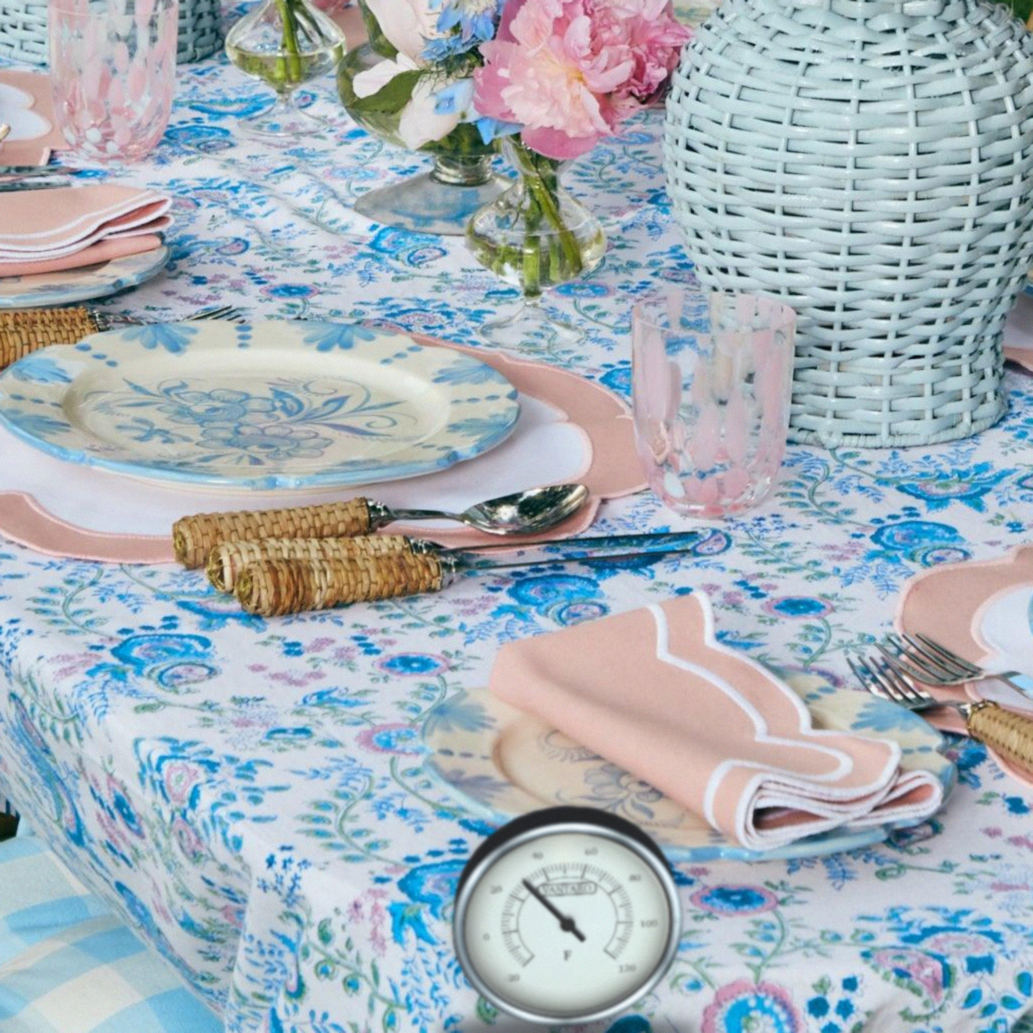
30 °F
